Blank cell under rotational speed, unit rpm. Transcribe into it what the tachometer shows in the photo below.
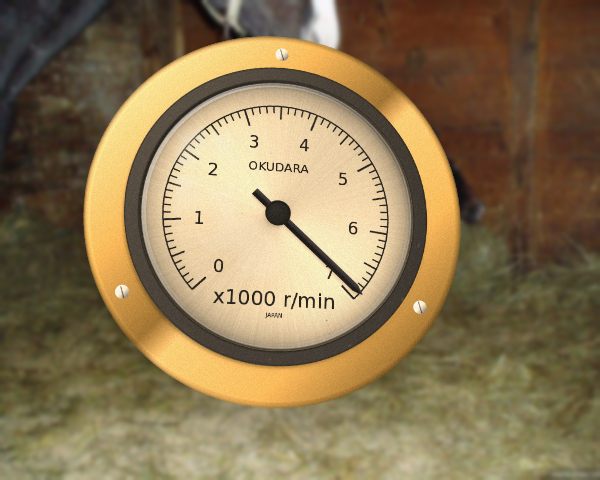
6900 rpm
